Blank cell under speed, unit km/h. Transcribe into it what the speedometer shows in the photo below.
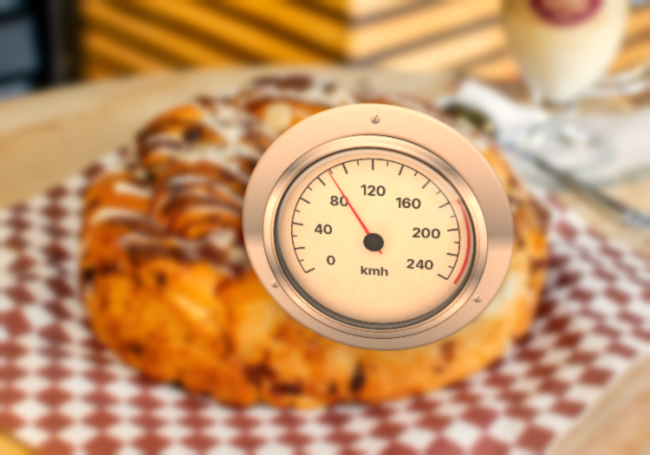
90 km/h
